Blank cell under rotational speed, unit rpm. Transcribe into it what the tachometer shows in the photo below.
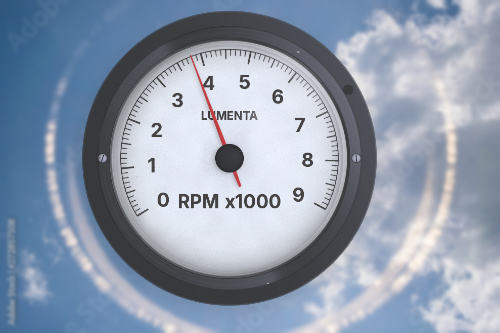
3800 rpm
